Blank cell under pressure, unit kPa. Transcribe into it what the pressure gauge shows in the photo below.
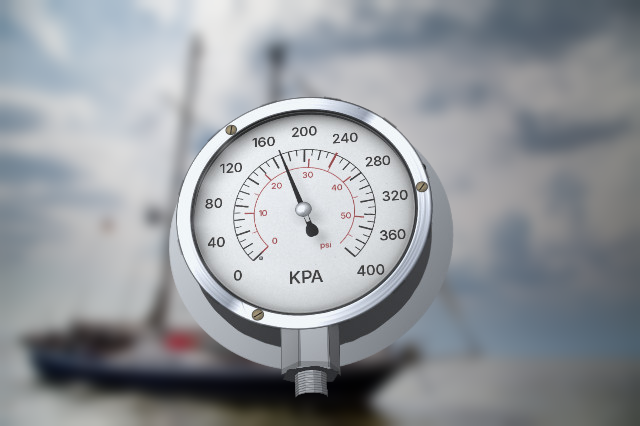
170 kPa
